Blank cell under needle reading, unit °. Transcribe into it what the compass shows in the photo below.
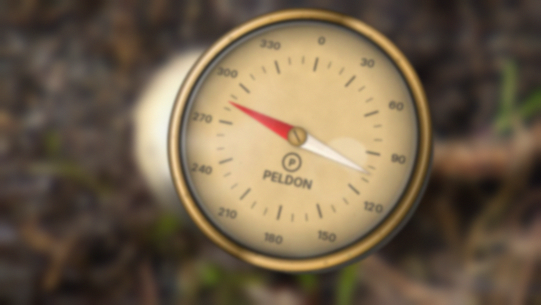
285 °
